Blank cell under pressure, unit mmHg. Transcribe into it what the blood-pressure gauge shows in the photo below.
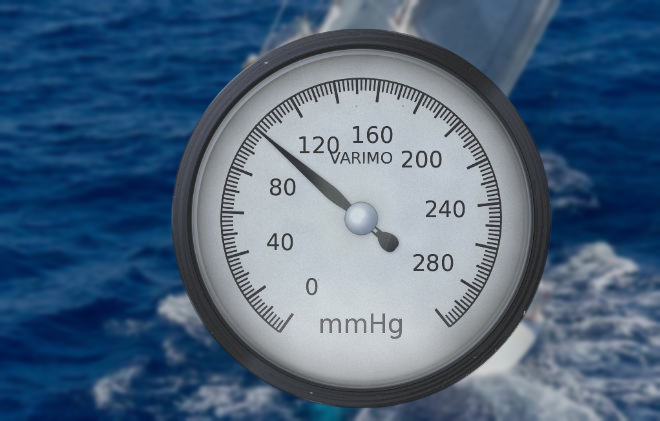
100 mmHg
